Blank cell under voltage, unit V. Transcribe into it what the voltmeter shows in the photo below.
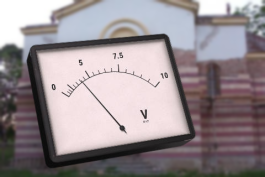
4 V
